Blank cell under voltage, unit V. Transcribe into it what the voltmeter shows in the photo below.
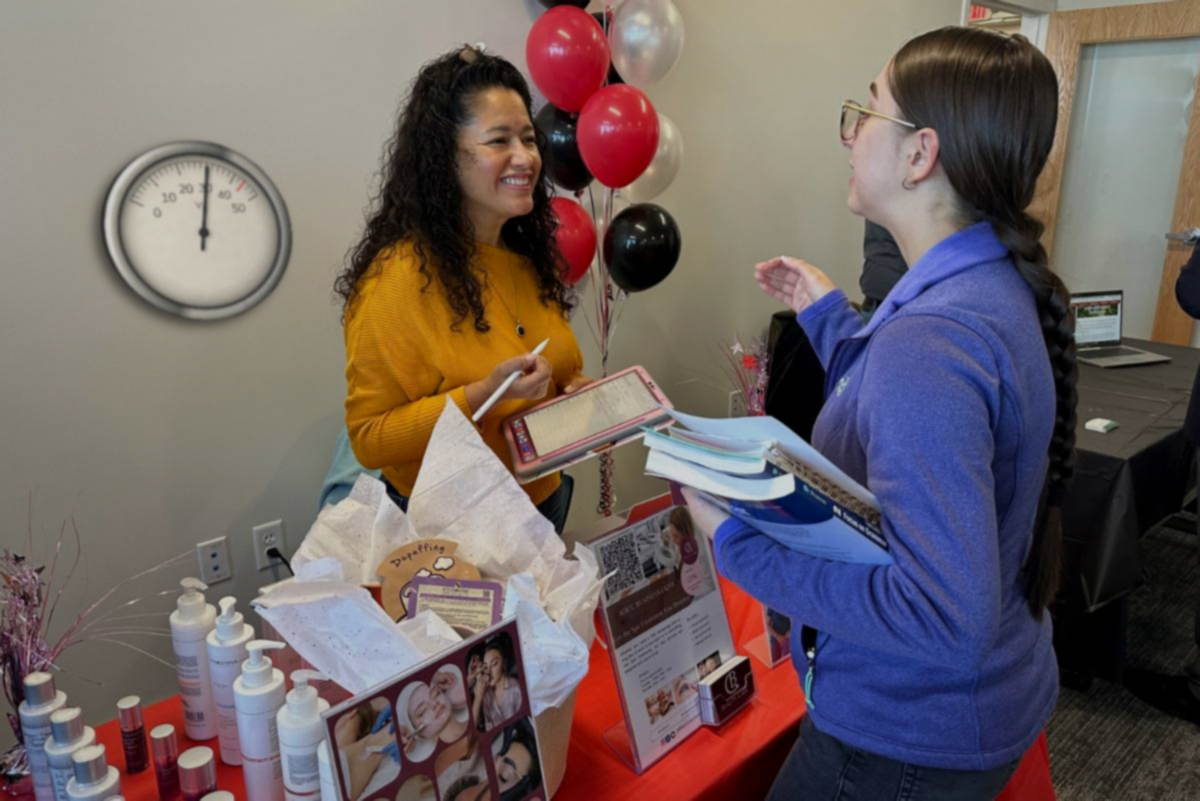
30 V
